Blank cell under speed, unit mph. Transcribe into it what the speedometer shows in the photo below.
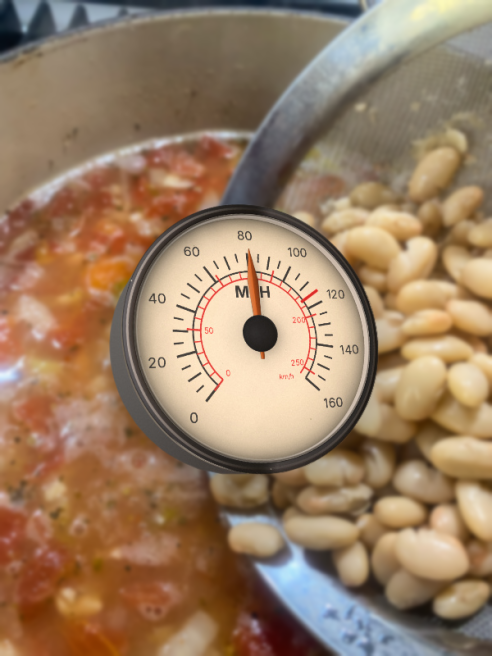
80 mph
